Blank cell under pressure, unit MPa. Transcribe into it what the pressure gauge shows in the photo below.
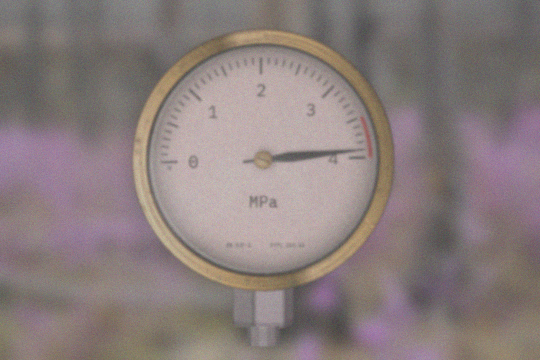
3.9 MPa
